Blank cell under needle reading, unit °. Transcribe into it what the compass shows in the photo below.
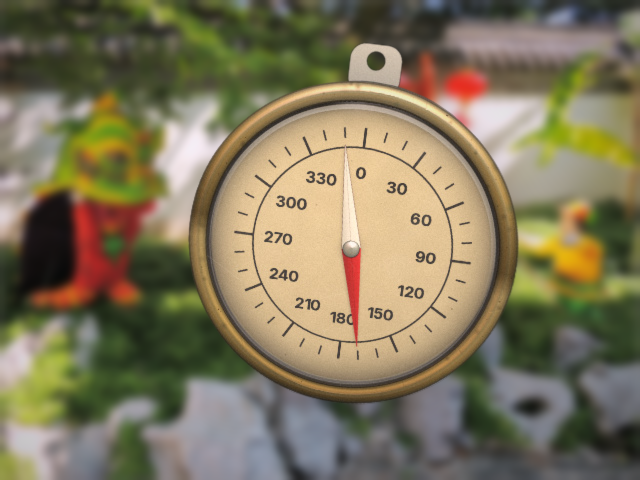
170 °
